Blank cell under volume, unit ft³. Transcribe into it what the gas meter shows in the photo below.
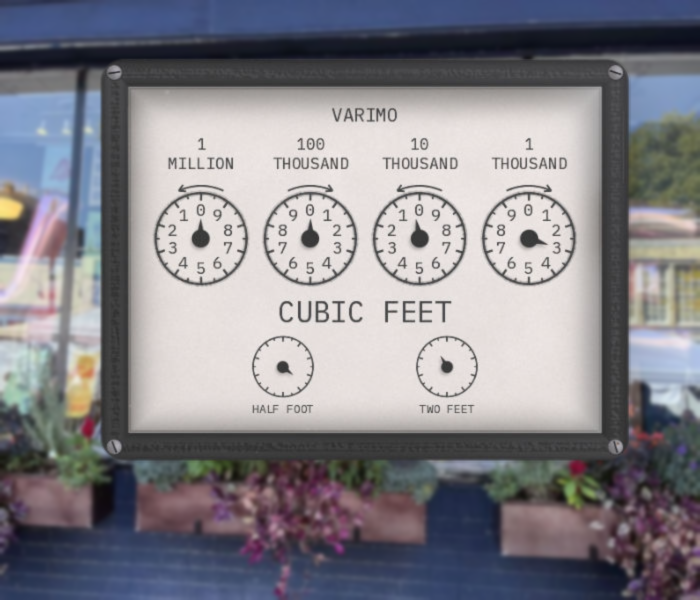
300 ft³
